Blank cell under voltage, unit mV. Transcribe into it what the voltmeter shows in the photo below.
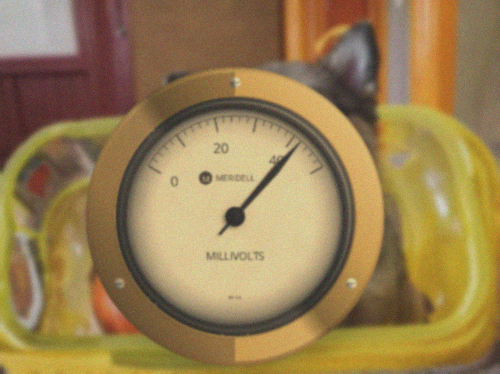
42 mV
